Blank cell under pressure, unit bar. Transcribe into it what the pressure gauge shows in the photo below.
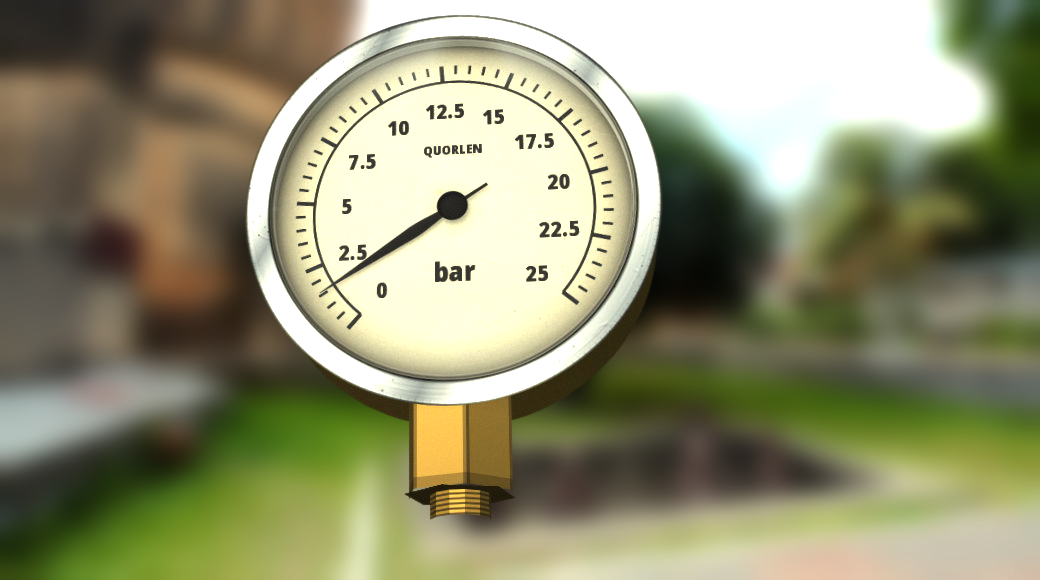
1.5 bar
